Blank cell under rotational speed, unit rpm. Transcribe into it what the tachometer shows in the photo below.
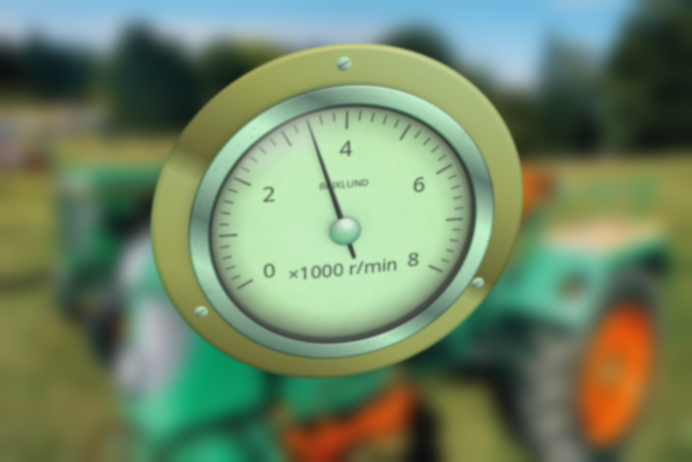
3400 rpm
